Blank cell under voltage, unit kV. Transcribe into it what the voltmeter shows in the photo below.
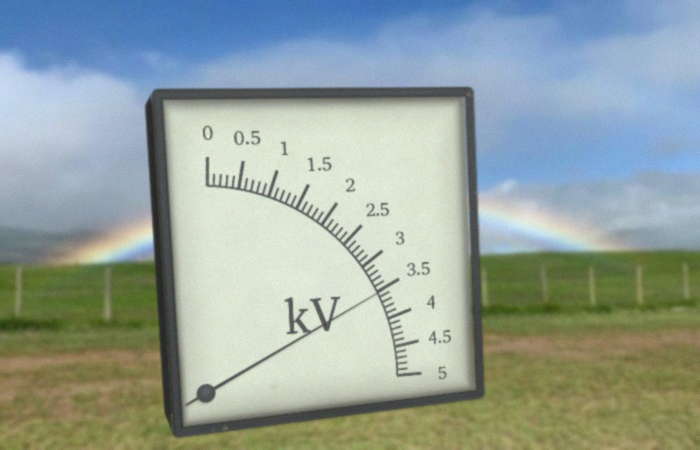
3.5 kV
